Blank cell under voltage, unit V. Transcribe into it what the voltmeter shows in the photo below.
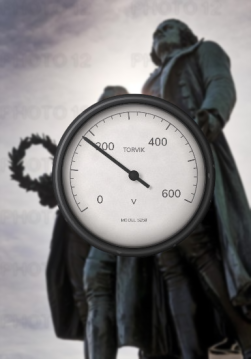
180 V
